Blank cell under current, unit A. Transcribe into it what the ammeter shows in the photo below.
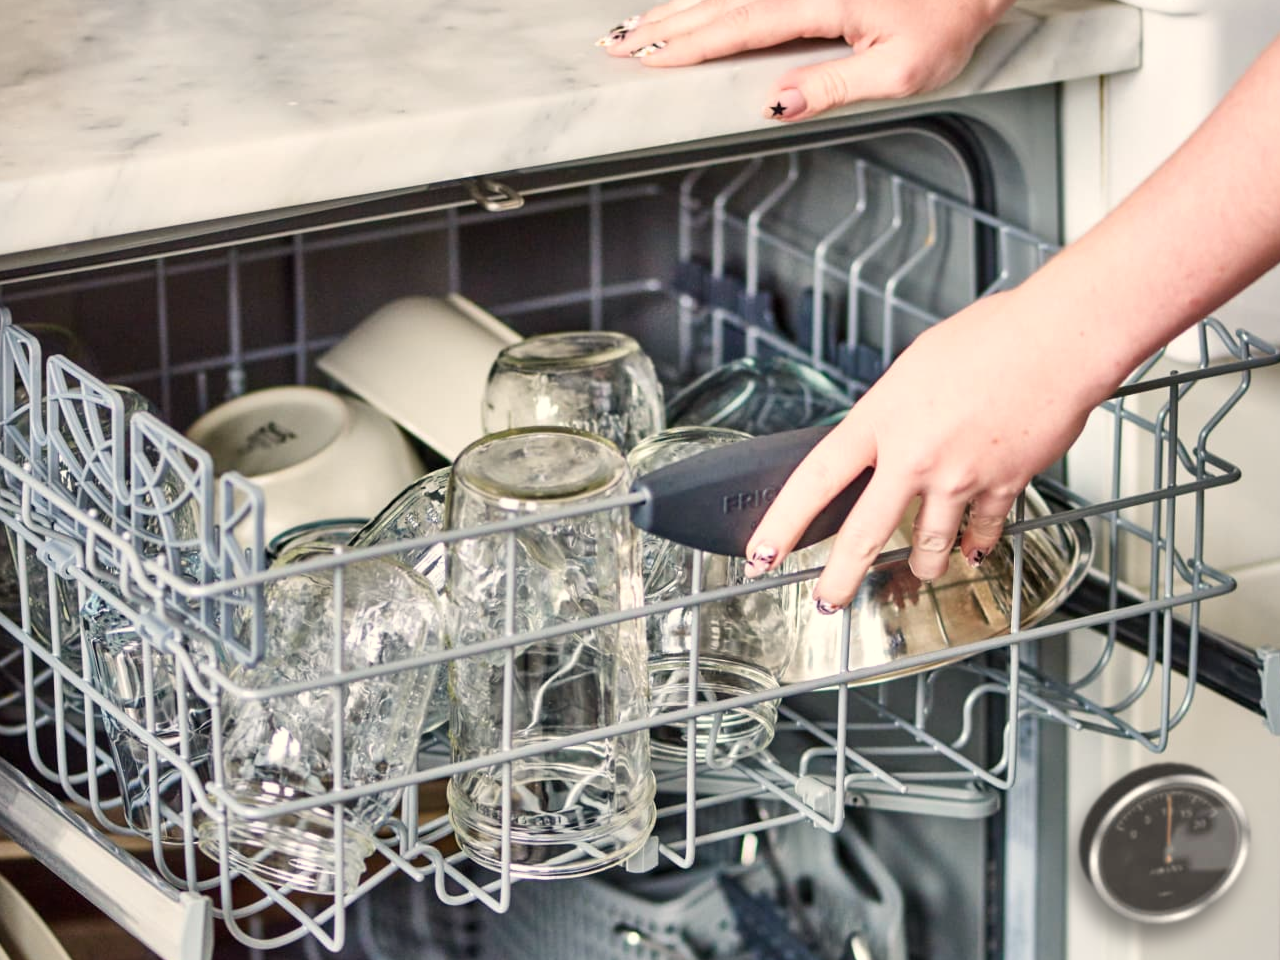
10 A
